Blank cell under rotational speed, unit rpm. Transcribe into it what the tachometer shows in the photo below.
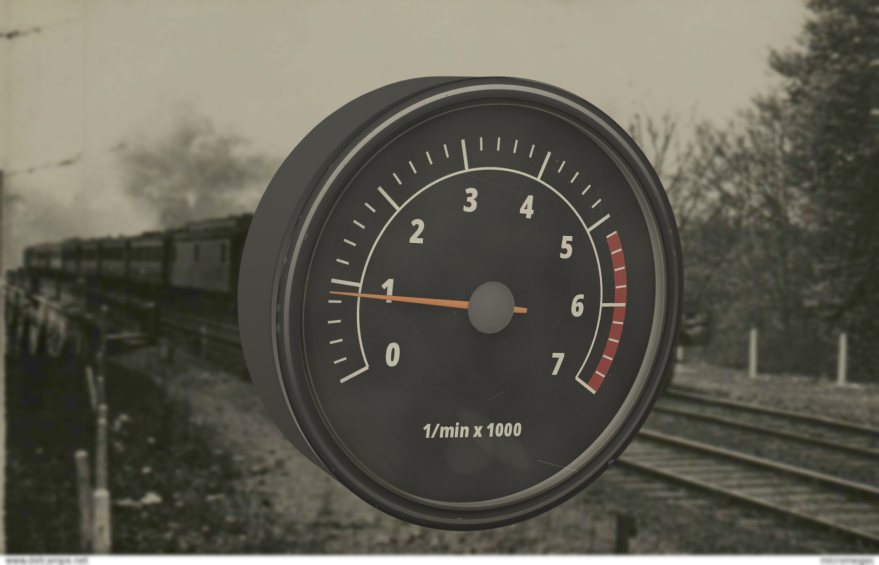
900 rpm
